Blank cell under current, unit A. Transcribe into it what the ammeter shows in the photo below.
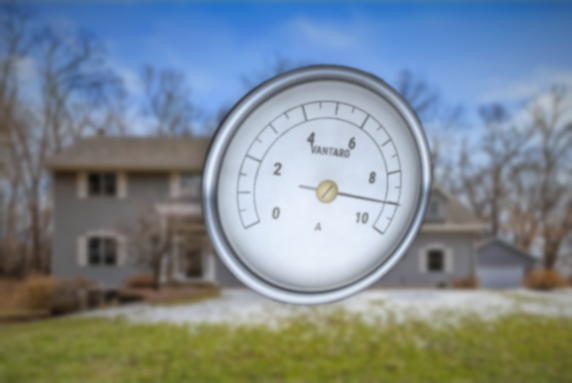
9 A
